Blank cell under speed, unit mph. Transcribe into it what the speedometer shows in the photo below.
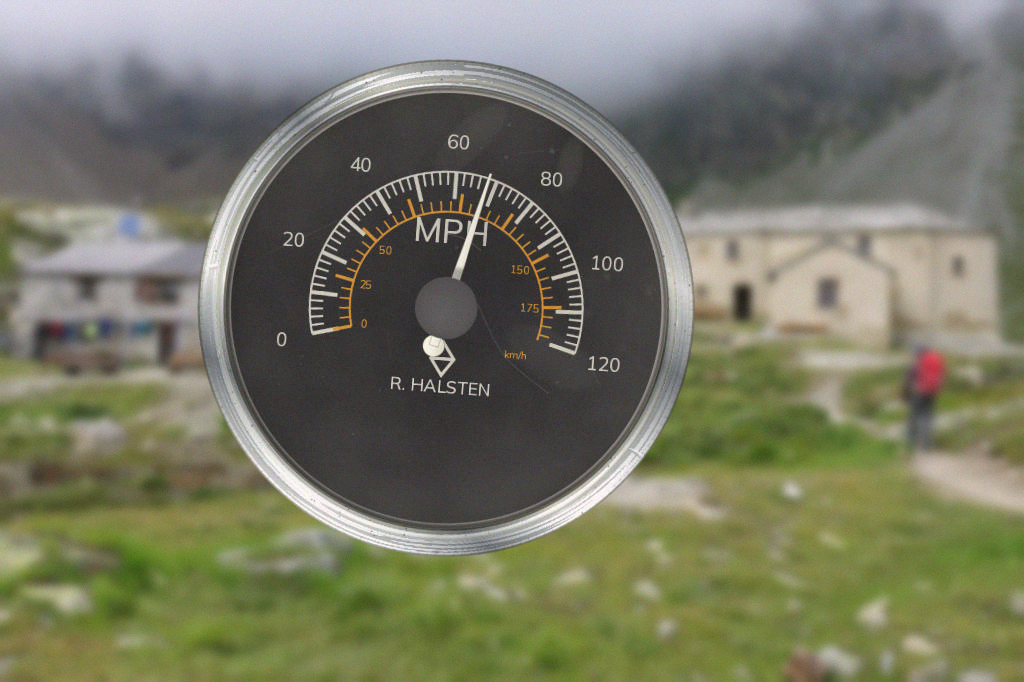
68 mph
